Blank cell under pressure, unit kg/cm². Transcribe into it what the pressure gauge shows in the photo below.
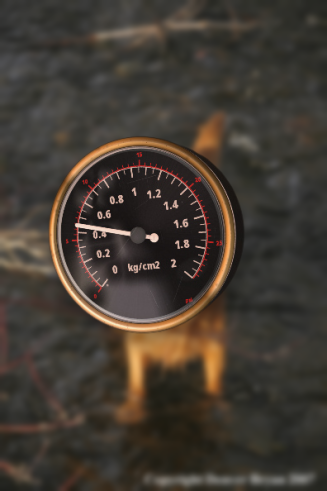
0.45 kg/cm²
